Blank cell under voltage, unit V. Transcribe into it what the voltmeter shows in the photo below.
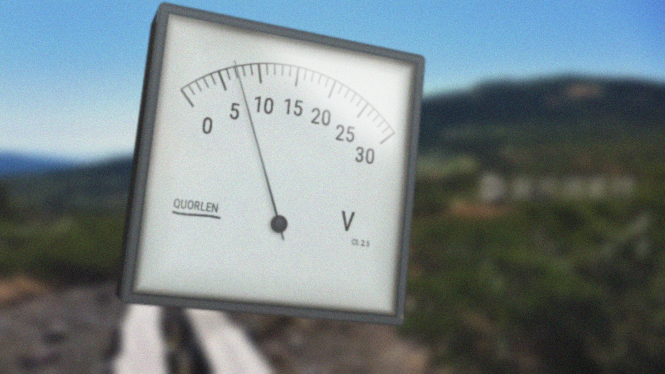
7 V
